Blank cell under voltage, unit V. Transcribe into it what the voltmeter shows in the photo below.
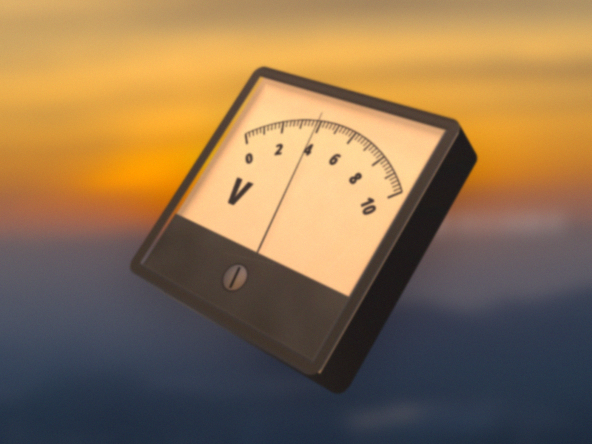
4 V
